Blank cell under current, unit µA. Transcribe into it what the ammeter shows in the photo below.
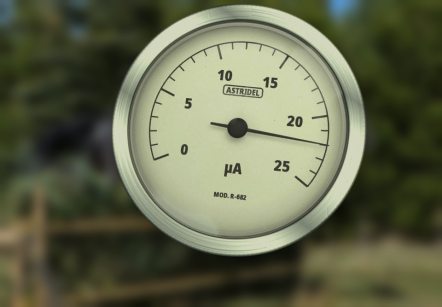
22 µA
